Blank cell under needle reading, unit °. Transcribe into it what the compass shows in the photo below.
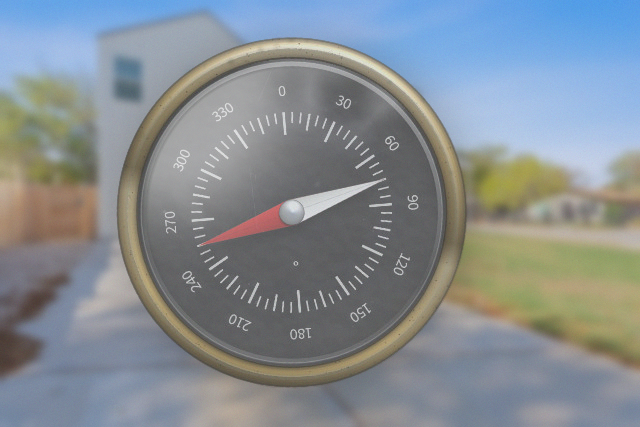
255 °
